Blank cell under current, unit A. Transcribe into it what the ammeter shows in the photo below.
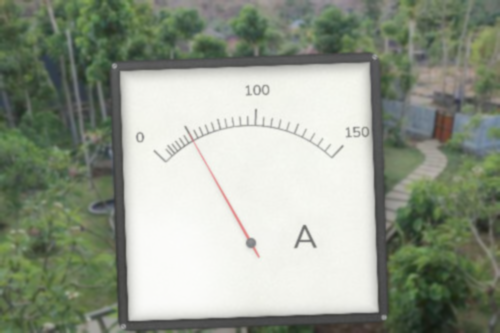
50 A
